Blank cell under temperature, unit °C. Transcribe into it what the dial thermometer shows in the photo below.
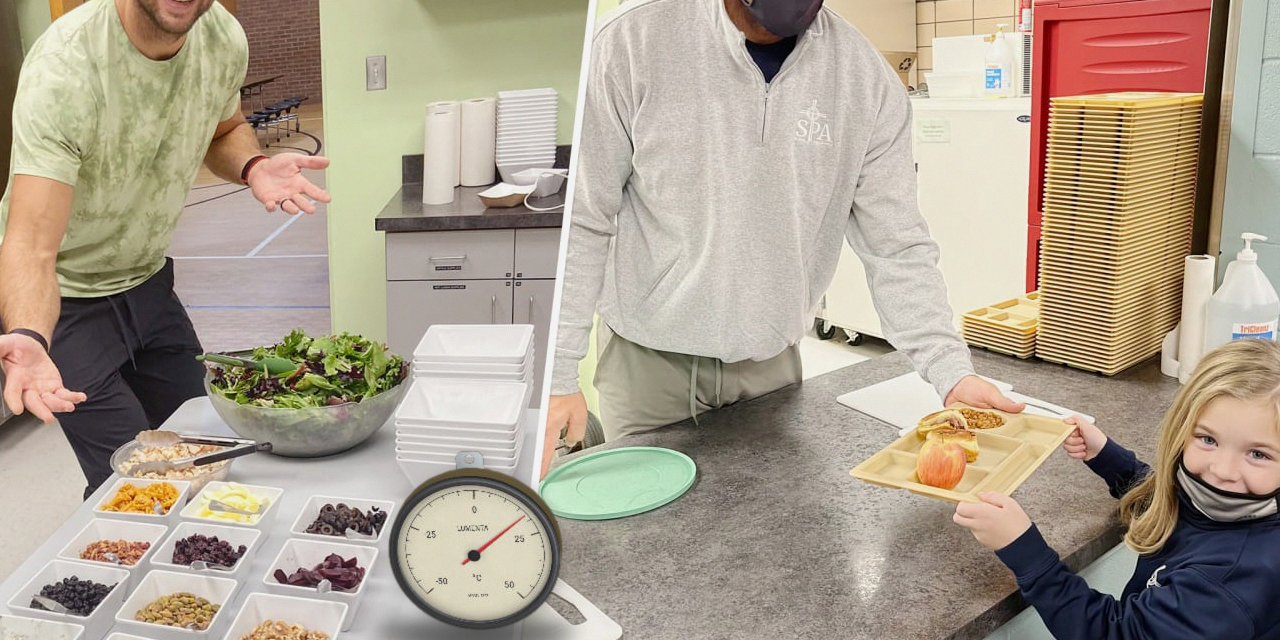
17.5 °C
